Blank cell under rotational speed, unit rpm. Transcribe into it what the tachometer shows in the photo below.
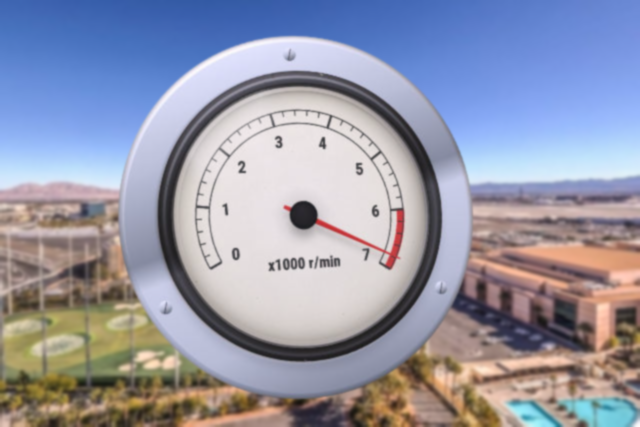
6800 rpm
